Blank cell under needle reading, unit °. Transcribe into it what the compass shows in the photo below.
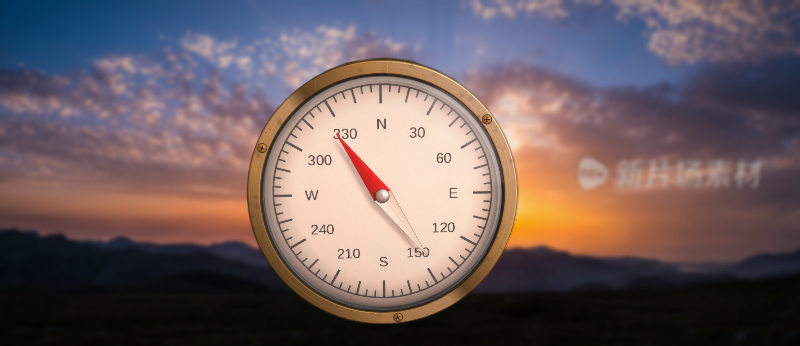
325 °
